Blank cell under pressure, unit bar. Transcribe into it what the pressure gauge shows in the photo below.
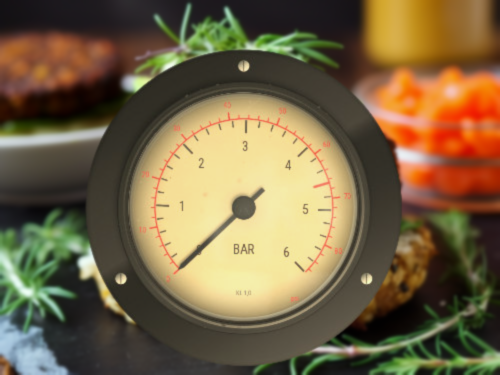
0 bar
